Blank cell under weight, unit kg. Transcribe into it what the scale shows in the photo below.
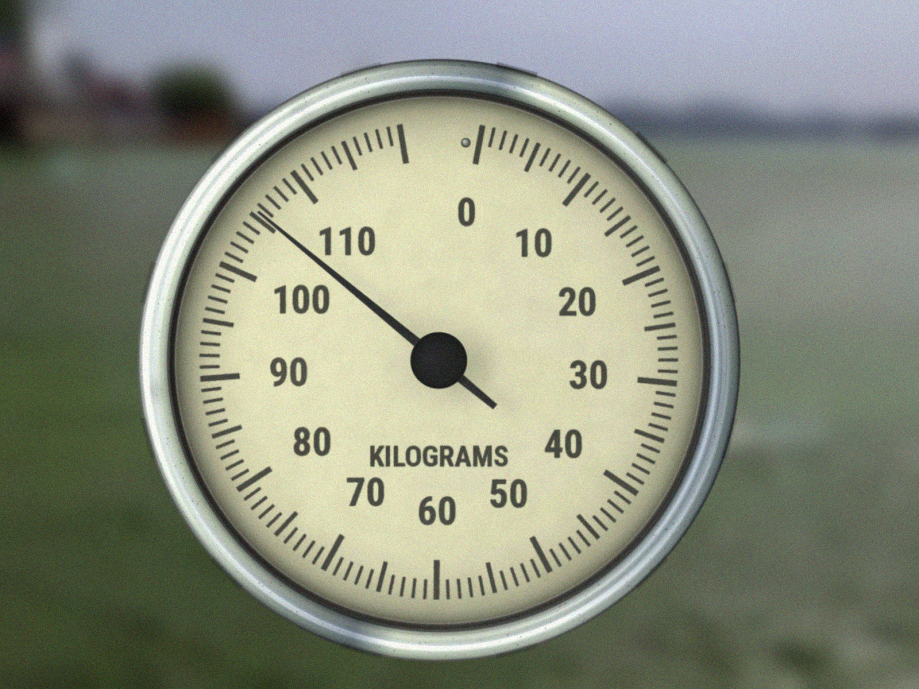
105.5 kg
